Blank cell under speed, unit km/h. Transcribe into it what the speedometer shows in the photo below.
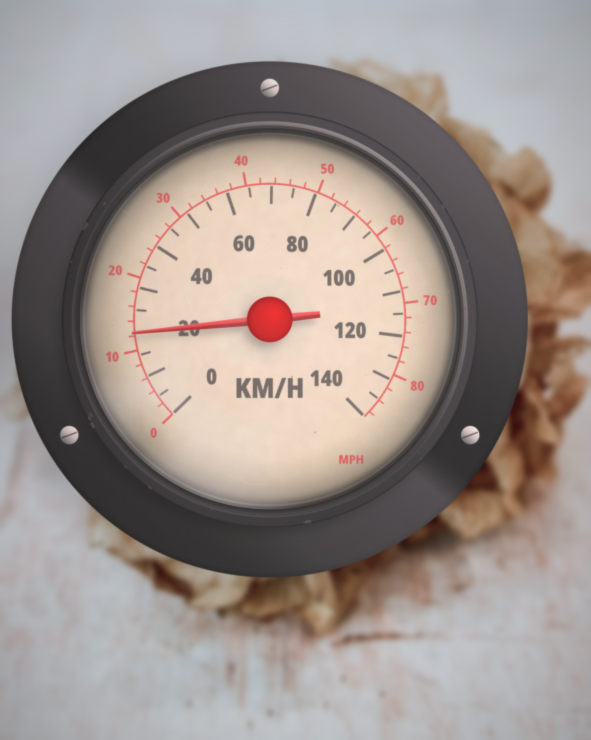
20 km/h
